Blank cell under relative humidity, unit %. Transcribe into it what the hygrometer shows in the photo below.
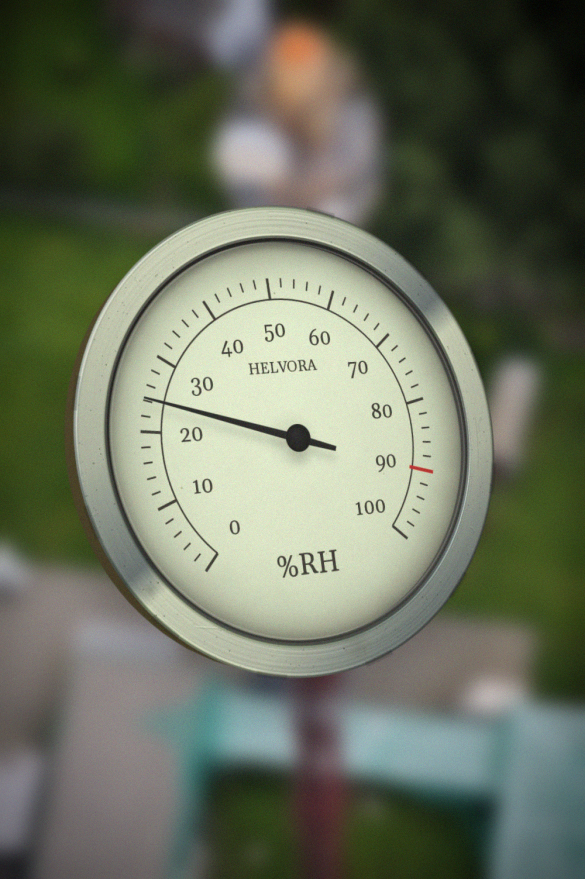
24 %
